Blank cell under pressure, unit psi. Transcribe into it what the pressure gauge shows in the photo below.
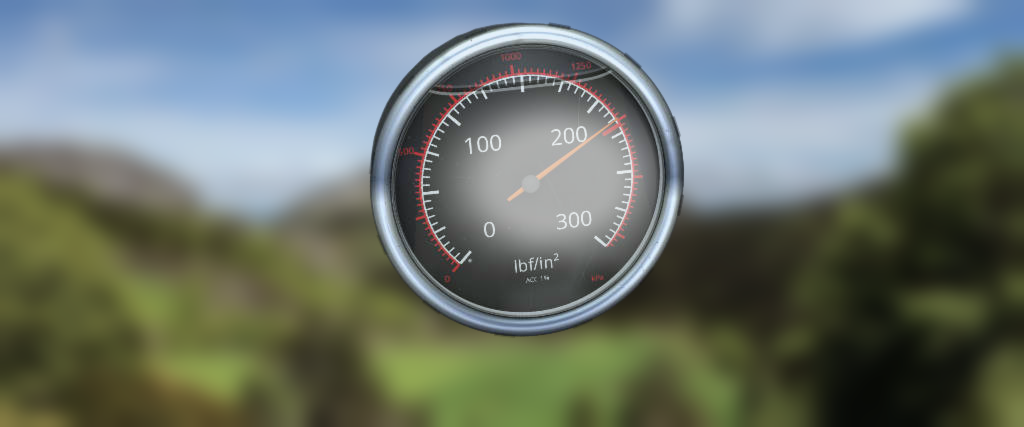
215 psi
